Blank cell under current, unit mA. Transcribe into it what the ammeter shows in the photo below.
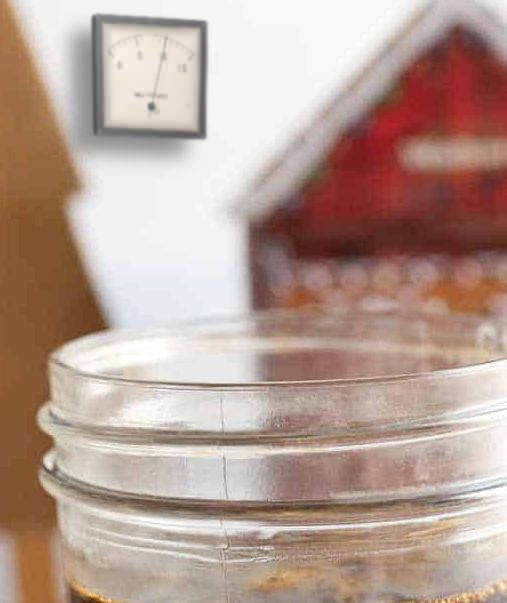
10 mA
